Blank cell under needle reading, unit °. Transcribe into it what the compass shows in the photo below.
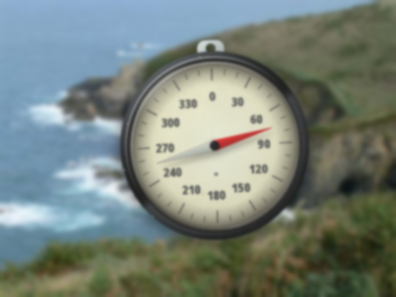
75 °
